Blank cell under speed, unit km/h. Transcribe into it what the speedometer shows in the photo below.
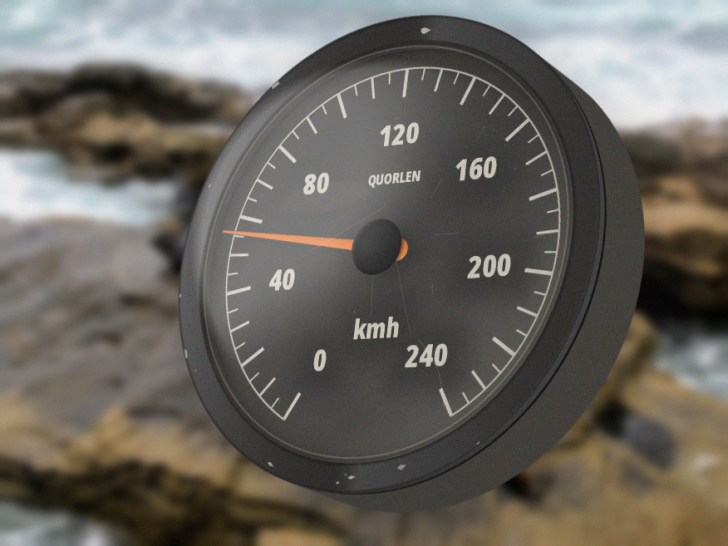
55 km/h
